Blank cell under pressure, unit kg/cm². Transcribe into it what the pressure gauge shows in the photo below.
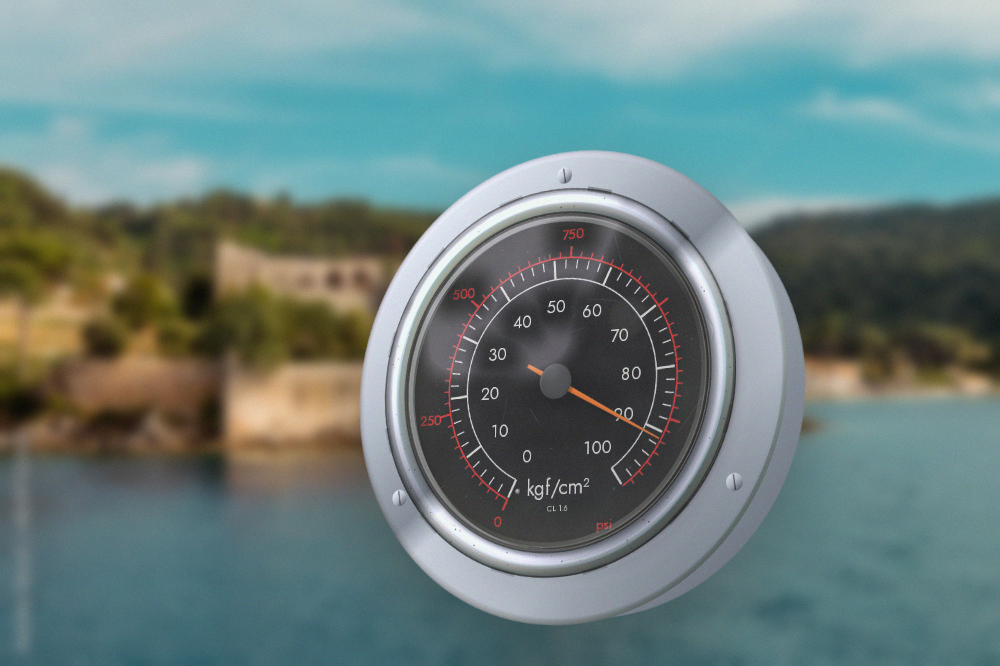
91 kg/cm²
